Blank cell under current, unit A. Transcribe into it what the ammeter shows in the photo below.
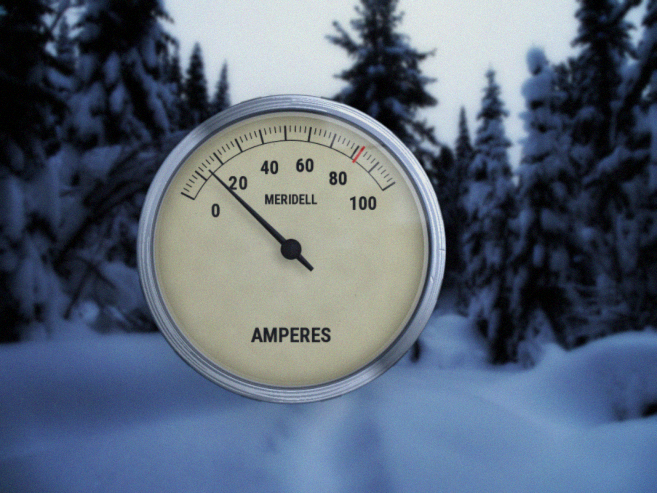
14 A
